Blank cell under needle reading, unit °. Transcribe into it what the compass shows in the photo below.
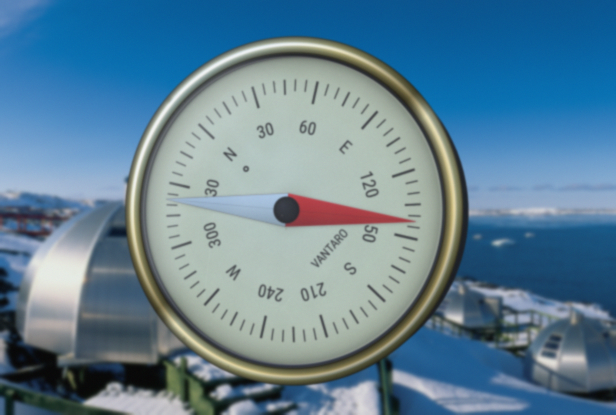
142.5 °
